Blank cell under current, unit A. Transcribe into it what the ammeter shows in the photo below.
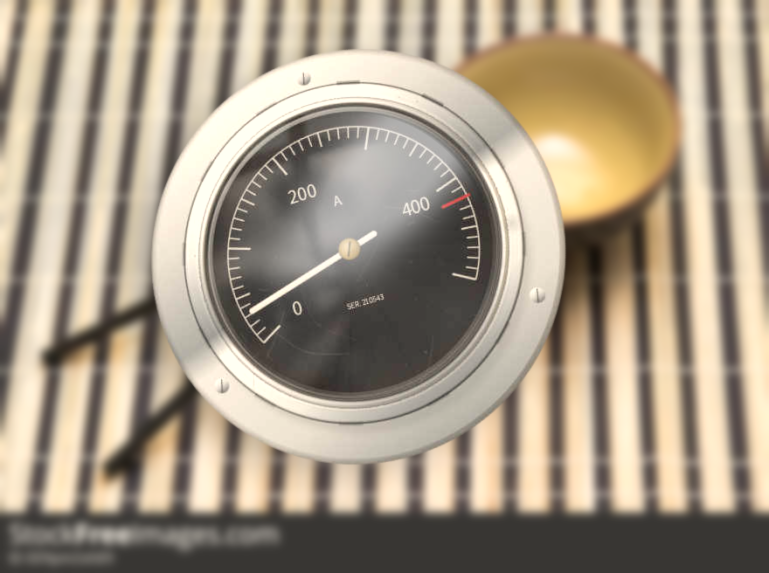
30 A
